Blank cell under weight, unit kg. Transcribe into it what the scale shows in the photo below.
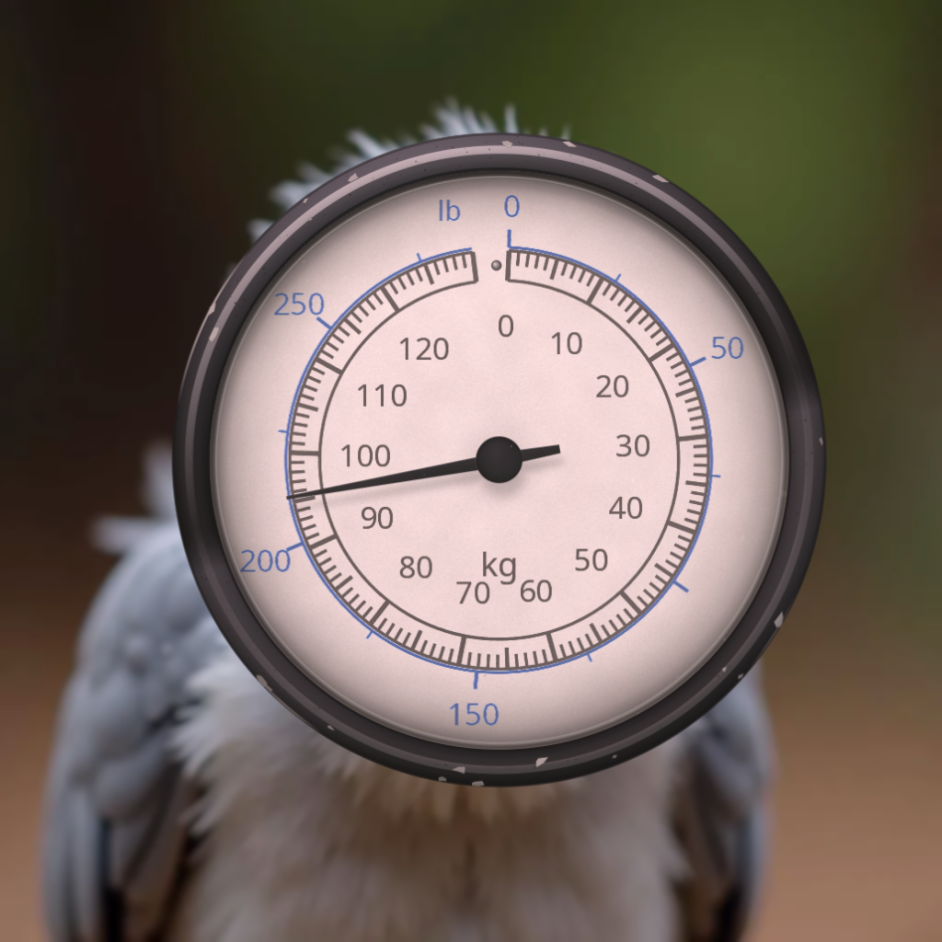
95.5 kg
